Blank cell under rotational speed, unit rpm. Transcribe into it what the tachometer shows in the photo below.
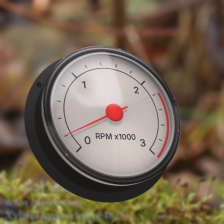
200 rpm
